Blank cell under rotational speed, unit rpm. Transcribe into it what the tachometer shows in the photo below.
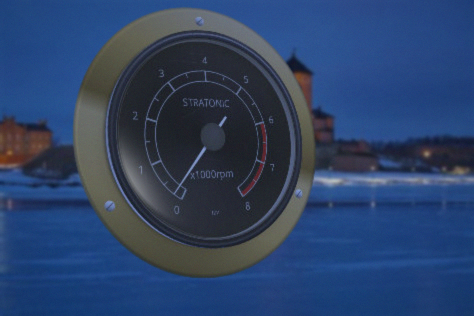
250 rpm
